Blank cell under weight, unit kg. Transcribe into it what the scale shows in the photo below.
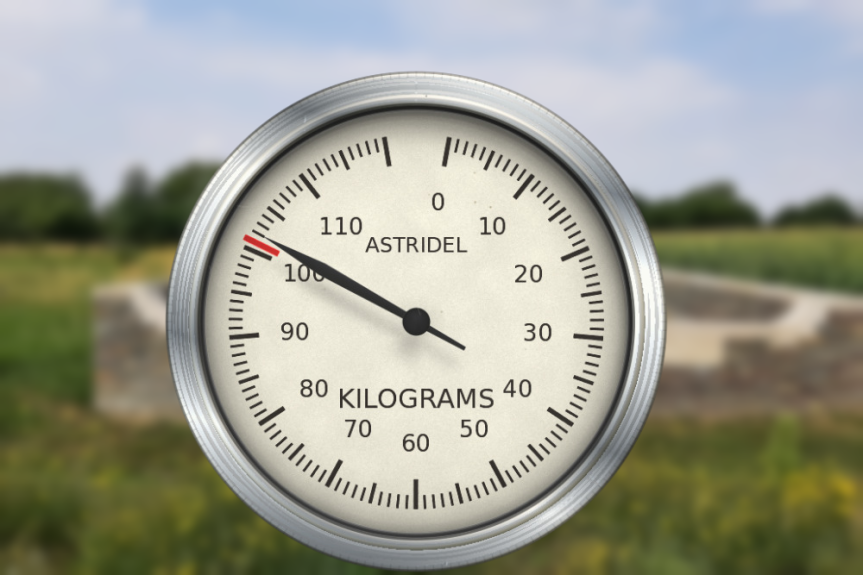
102 kg
